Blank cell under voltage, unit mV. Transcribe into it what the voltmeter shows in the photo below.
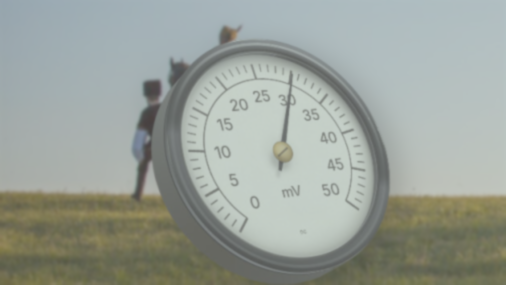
30 mV
